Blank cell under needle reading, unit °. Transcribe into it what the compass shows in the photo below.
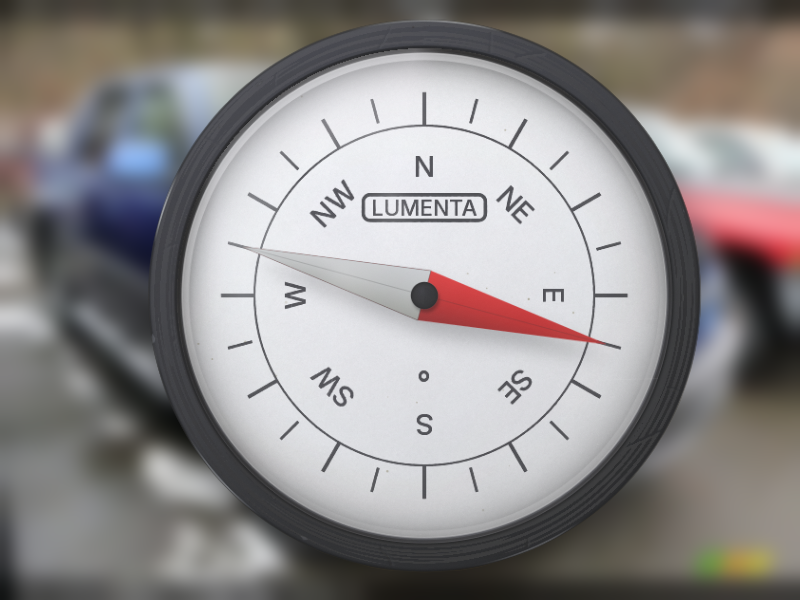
105 °
